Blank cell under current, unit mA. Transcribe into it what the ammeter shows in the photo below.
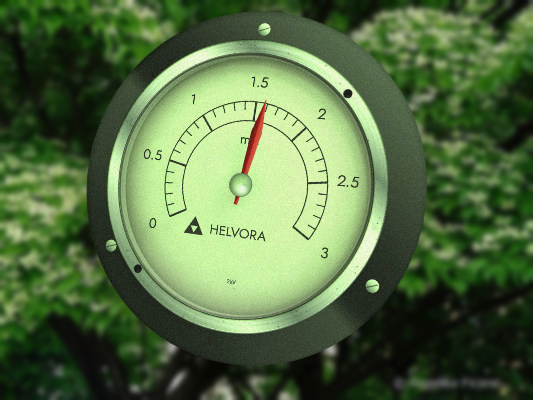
1.6 mA
